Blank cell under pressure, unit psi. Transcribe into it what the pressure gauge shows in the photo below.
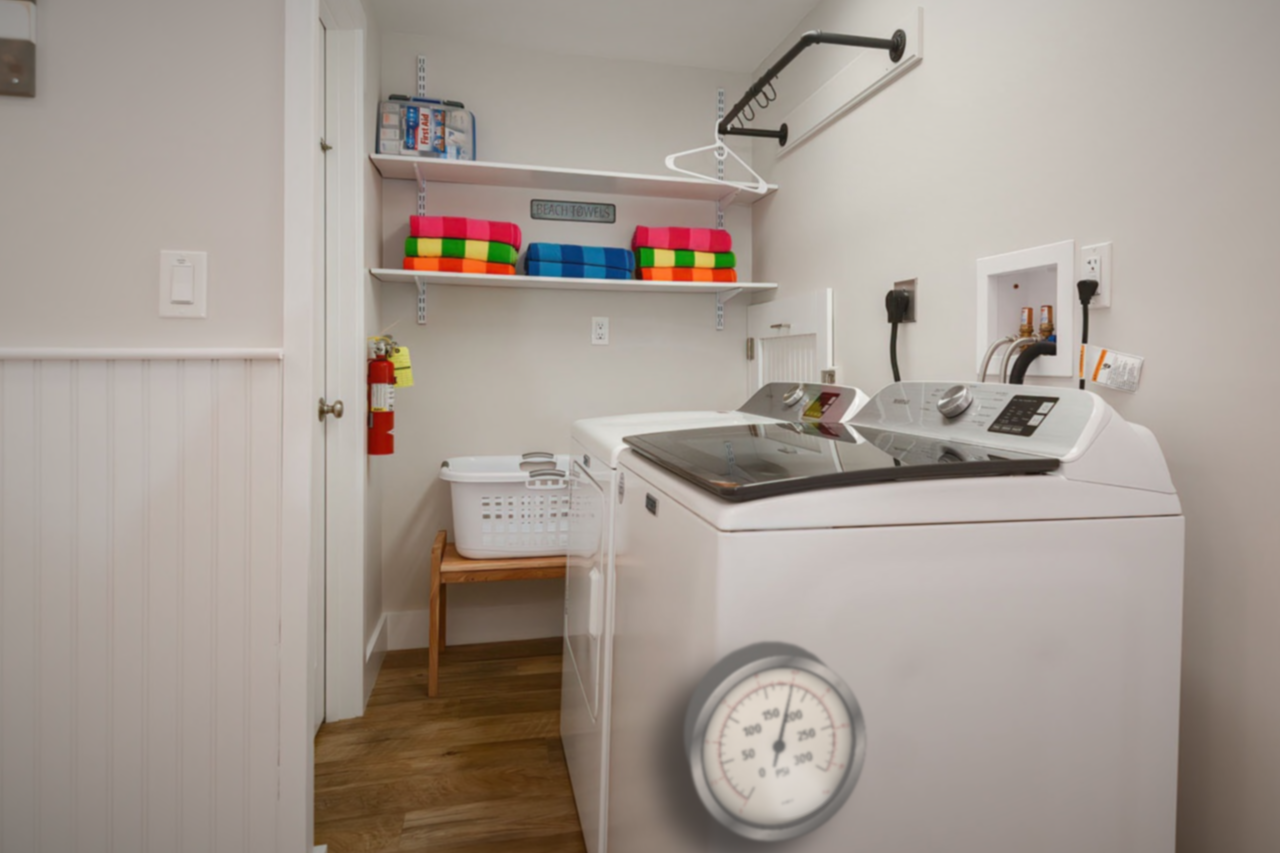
180 psi
